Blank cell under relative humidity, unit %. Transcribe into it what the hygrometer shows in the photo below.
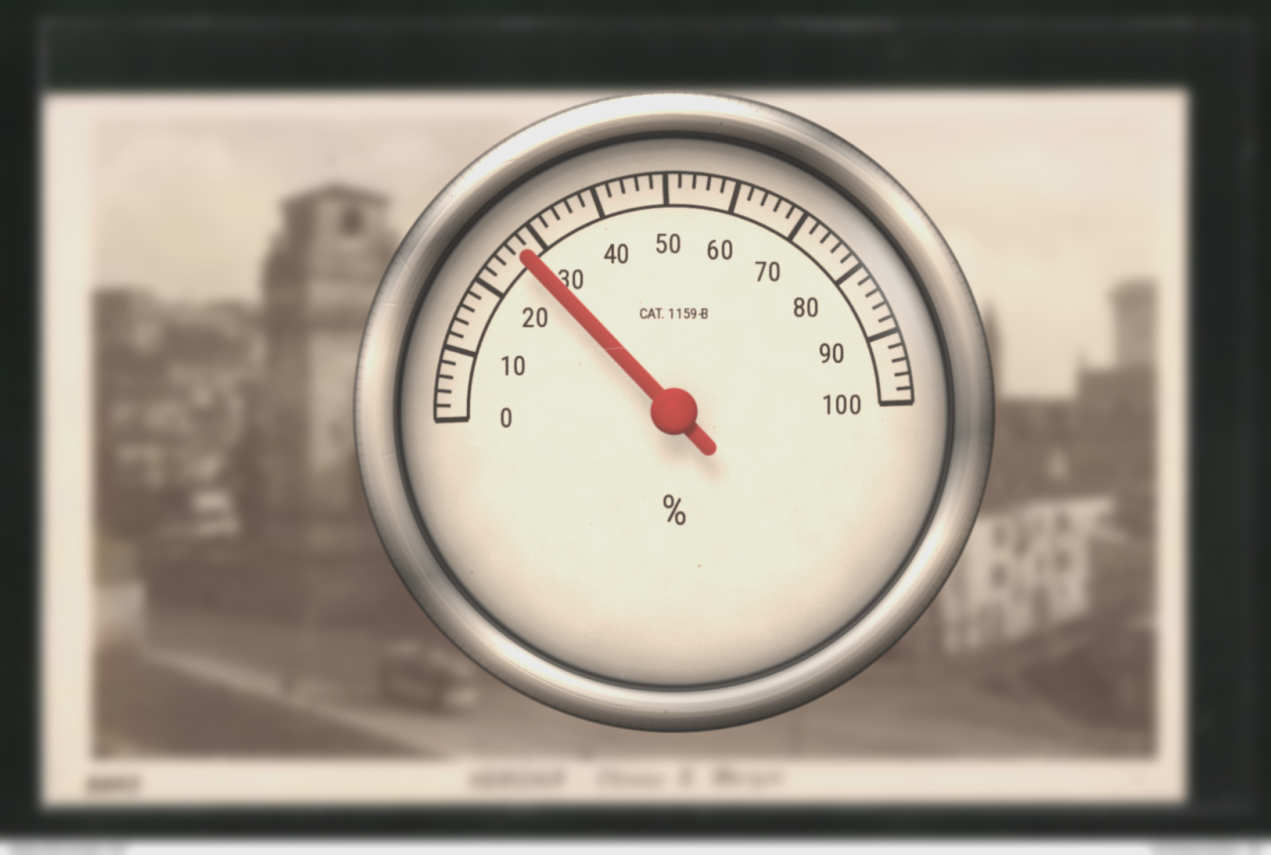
27 %
